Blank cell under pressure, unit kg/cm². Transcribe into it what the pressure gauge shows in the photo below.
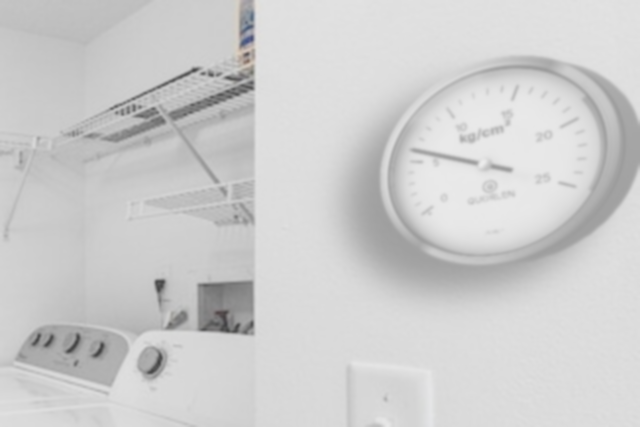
6 kg/cm²
